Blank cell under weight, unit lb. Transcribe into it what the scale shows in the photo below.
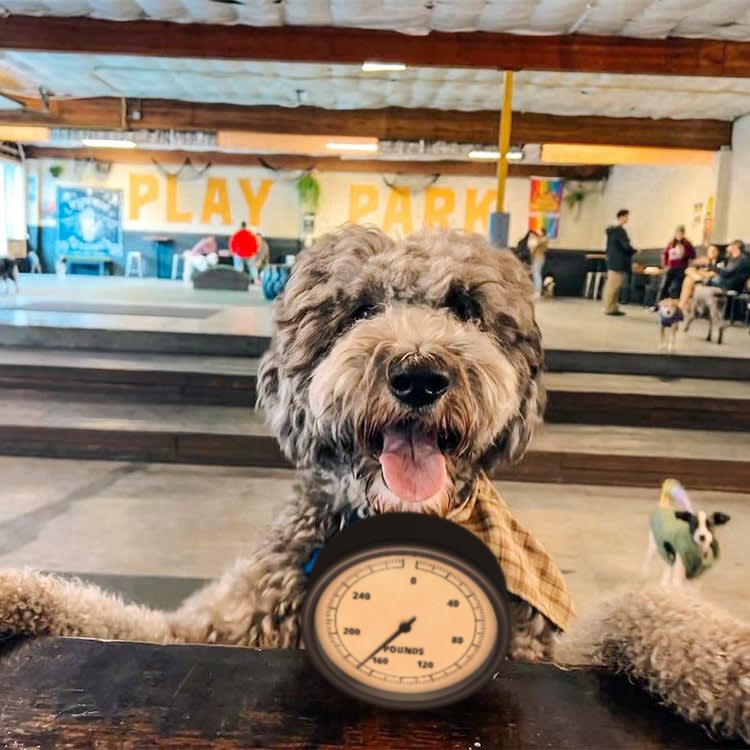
170 lb
